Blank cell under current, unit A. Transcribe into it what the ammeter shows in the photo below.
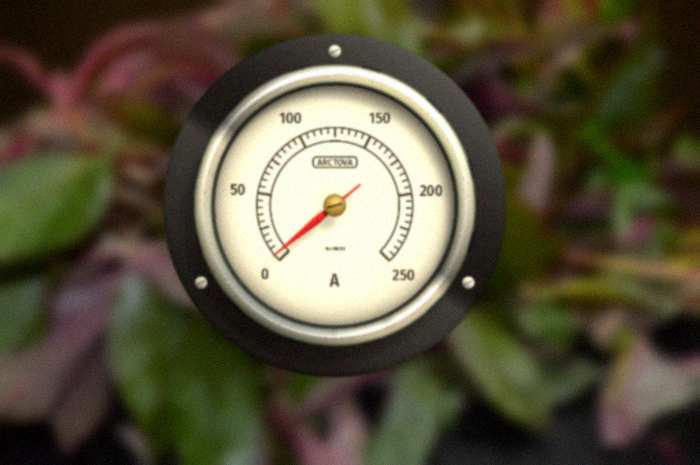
5 A
